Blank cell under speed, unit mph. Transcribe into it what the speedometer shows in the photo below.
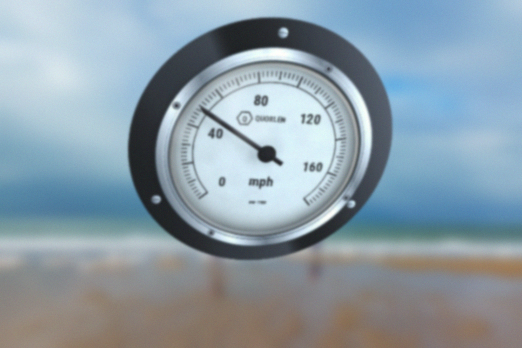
50 mph
